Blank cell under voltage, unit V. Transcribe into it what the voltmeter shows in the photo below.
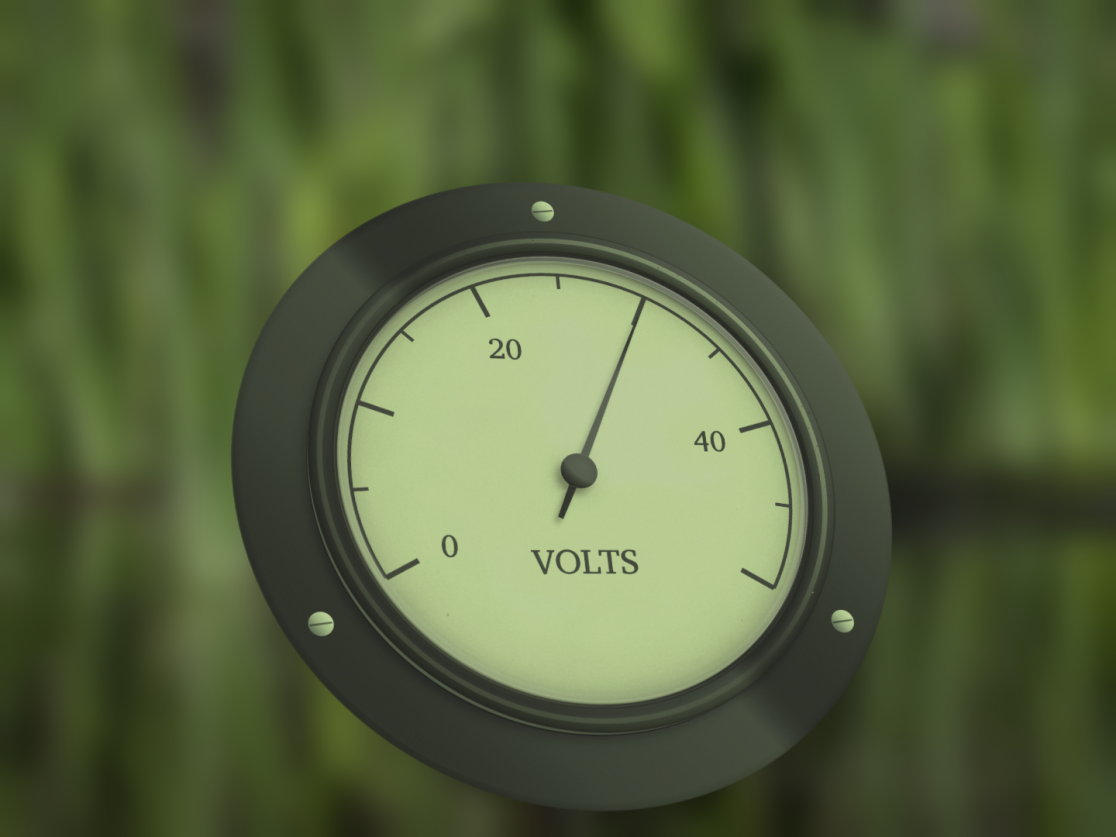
30 V
